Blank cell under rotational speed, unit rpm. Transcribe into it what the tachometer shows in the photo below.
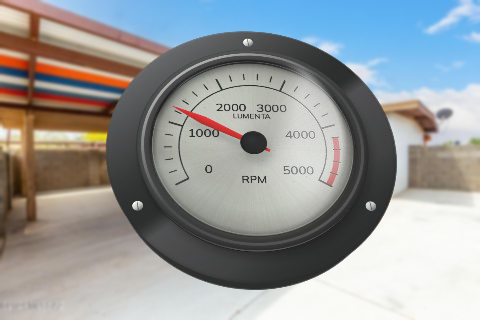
1200 rpm
